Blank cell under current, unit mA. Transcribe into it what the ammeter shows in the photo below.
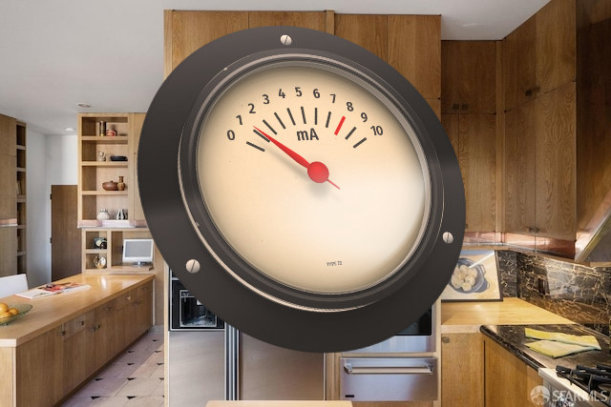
1 mA
